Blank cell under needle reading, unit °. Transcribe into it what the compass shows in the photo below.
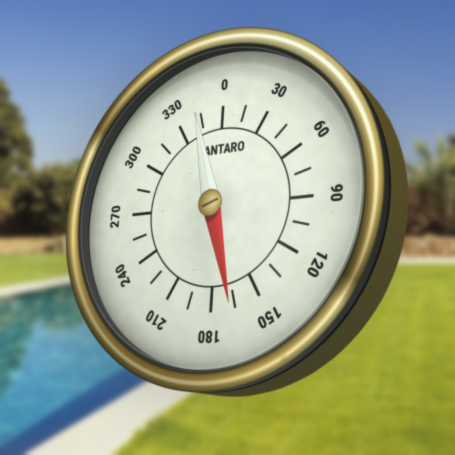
165 °
